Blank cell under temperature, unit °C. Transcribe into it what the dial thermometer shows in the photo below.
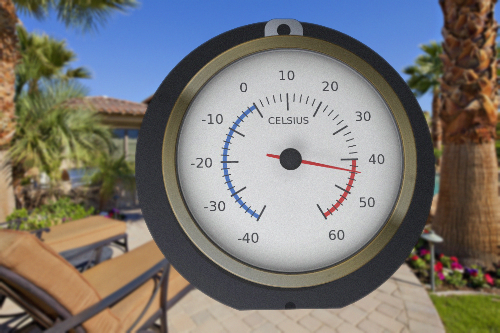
44 °C
